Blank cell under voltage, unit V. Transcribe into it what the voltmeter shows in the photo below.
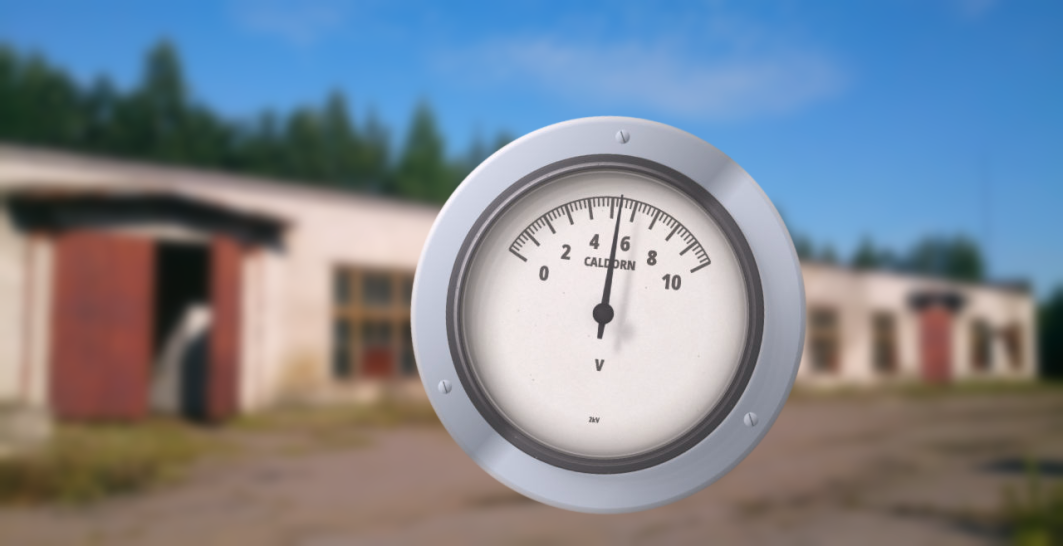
5.4 V
